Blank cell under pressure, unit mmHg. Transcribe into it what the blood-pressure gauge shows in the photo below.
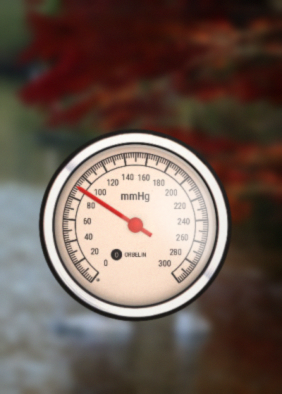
90 mmHg
